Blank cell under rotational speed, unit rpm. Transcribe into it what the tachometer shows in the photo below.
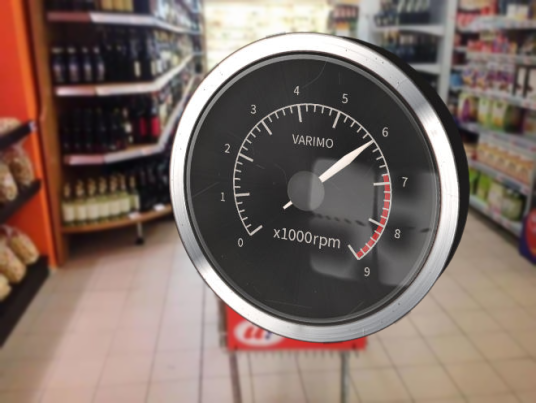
6000 rpm
